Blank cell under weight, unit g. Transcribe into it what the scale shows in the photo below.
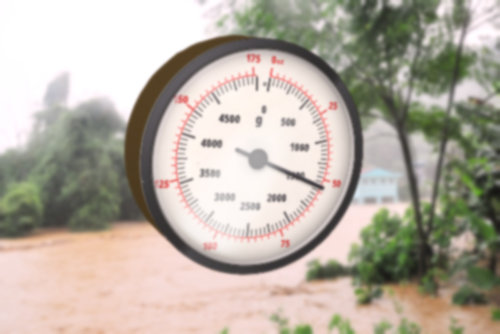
1500 g
